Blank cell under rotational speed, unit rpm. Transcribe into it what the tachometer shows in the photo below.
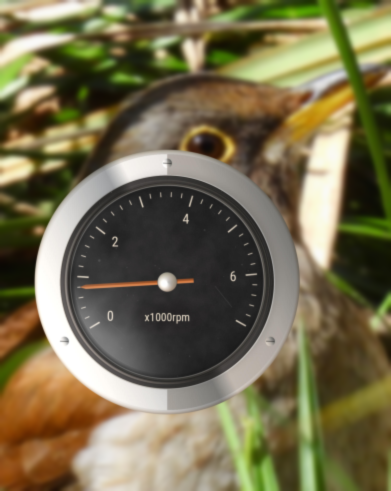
800 rpm
